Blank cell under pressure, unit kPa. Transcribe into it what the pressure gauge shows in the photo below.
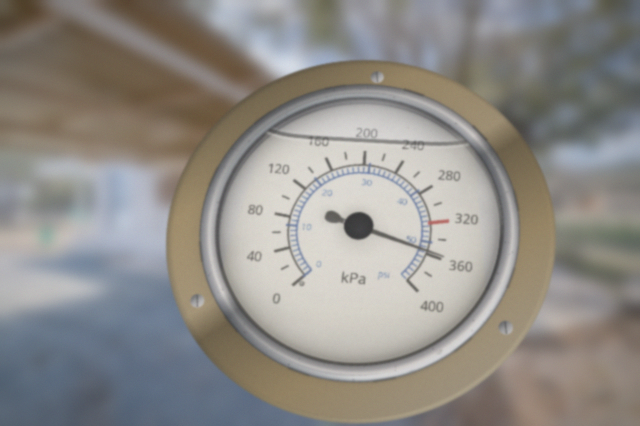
360 kPa
